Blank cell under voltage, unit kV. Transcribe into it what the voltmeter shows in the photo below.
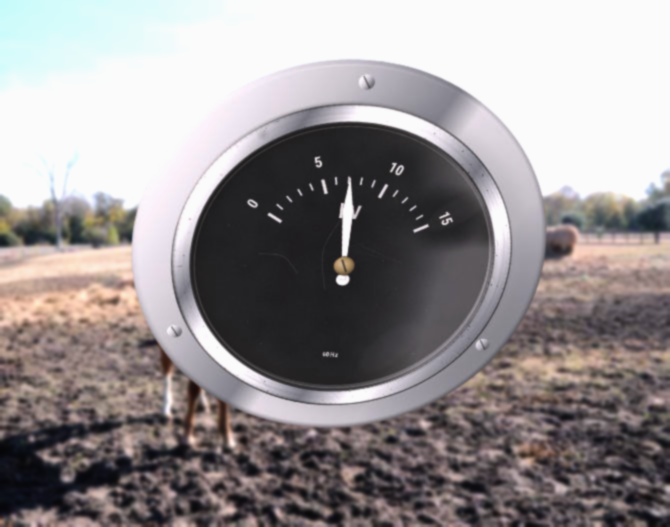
7 kV
